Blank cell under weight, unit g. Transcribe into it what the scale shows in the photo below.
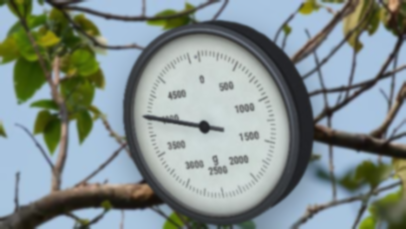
4000 g
